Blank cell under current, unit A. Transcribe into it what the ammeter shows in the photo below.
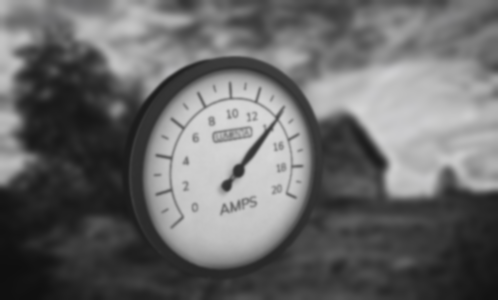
14 A
